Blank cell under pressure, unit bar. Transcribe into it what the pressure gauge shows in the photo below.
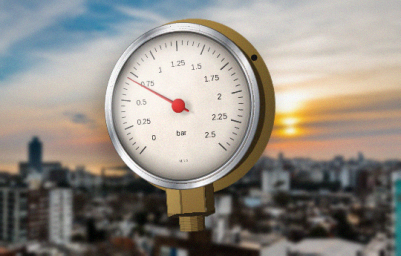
0.7 bar
